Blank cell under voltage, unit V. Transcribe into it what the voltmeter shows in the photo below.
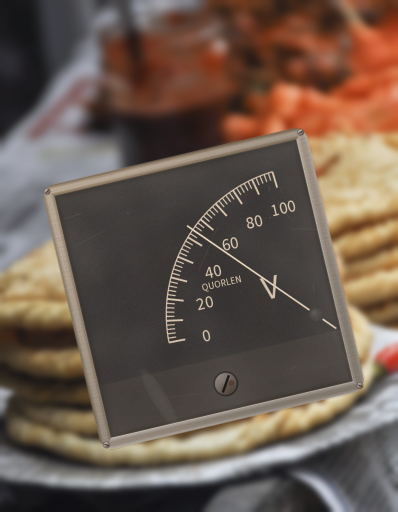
54 V
